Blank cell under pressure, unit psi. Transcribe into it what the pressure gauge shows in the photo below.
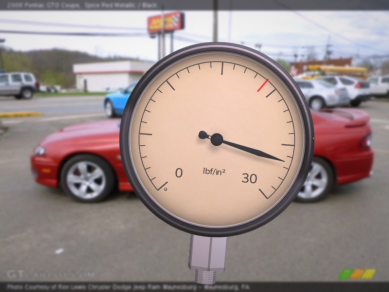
26.5 psi
